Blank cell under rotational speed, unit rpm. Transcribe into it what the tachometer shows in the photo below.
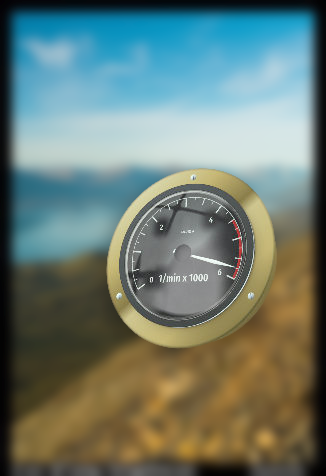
5750 rpm
